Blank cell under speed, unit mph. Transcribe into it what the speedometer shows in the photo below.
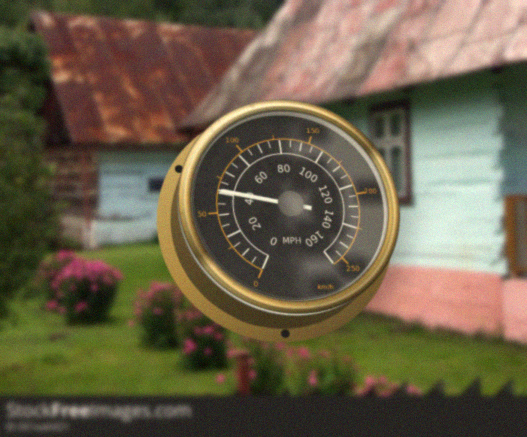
40 mph
